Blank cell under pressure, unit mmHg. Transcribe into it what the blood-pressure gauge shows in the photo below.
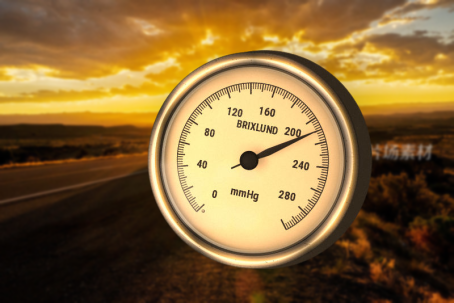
210 mmHg
